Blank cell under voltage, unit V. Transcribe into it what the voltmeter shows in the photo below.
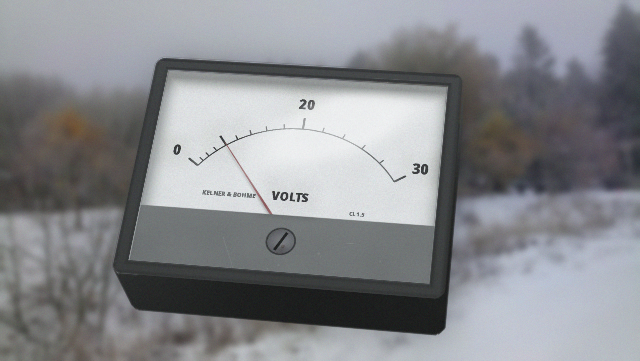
10 V
